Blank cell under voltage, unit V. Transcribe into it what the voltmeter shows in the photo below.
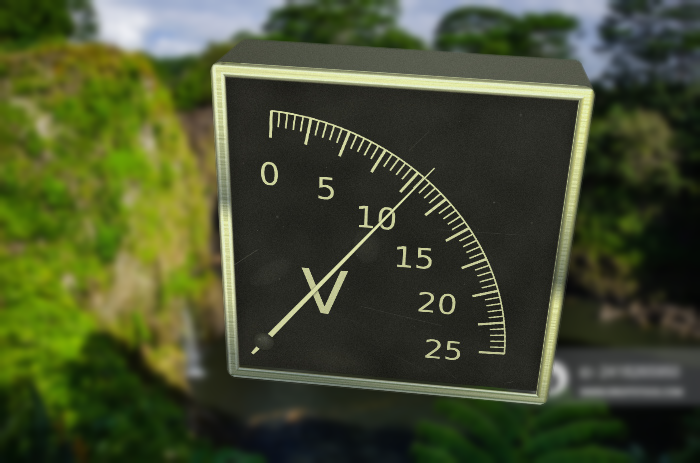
10.5 V
